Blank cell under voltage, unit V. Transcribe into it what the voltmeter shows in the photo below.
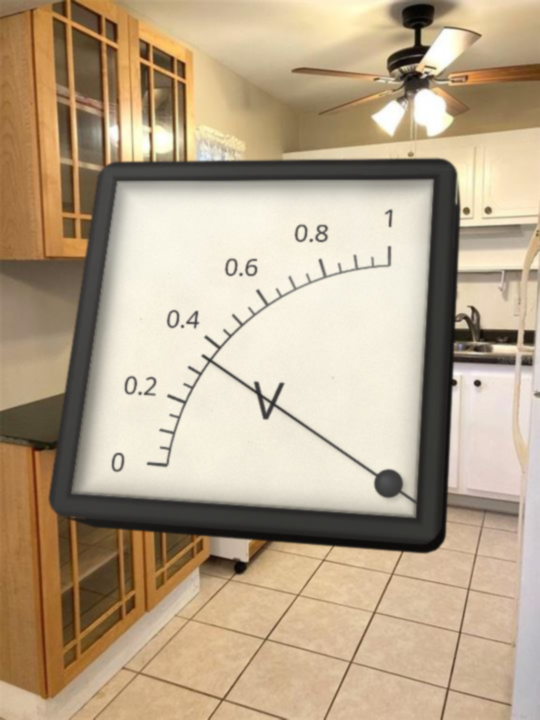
0.35 V
